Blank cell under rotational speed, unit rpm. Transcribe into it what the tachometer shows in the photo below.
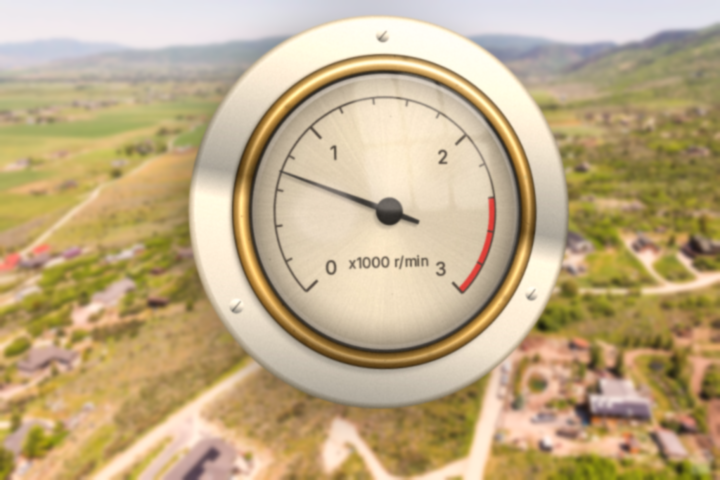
700 rpm
